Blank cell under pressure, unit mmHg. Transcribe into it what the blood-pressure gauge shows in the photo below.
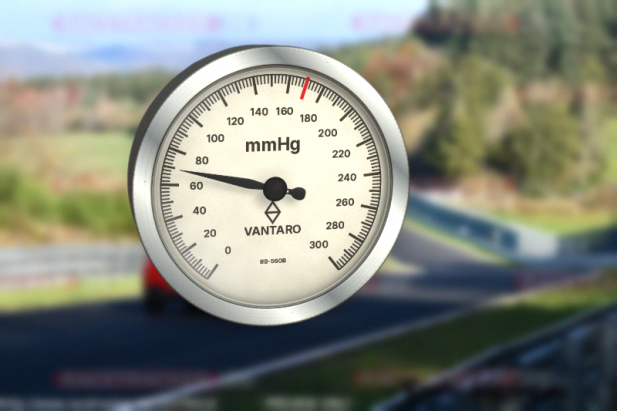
70 mmHg
